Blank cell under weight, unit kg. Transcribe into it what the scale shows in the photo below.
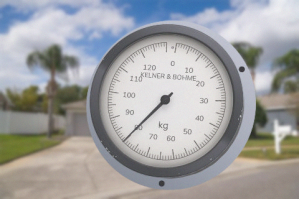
80 kg
